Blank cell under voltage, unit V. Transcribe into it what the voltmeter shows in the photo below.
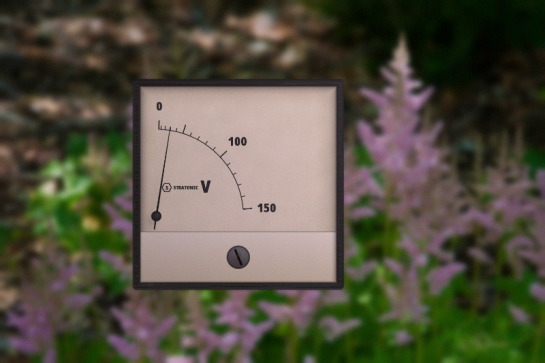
30 V
